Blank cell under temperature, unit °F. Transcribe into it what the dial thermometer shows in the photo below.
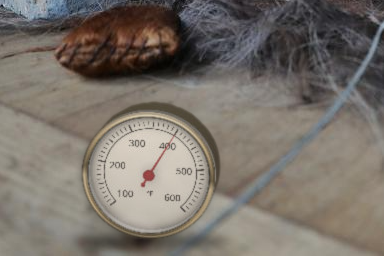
400 °F
